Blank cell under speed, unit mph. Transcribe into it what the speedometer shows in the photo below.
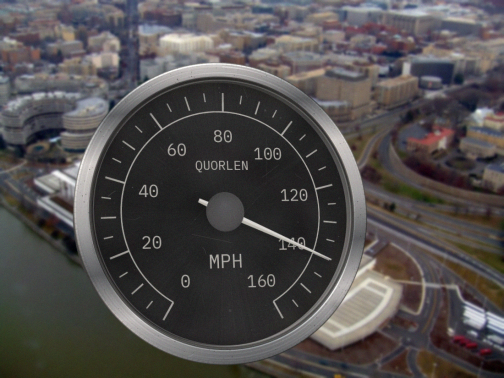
140 mph
